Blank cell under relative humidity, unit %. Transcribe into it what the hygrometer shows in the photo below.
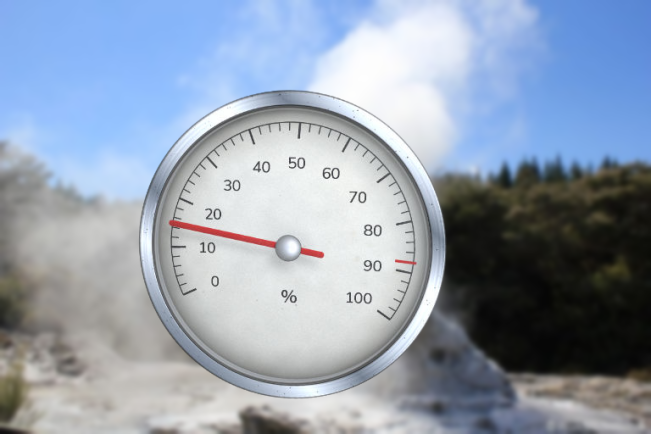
15 %
